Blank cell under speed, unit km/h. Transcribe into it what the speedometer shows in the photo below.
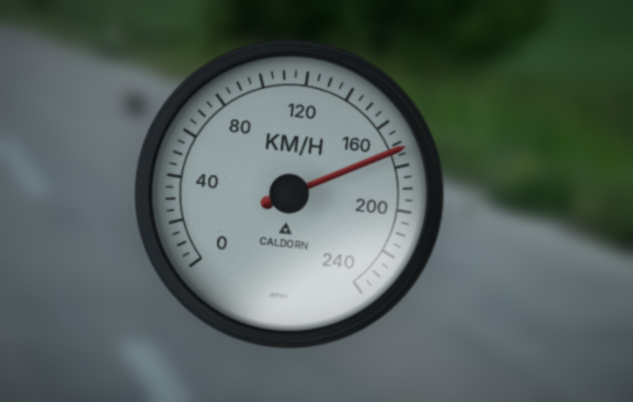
172.5 km/h
